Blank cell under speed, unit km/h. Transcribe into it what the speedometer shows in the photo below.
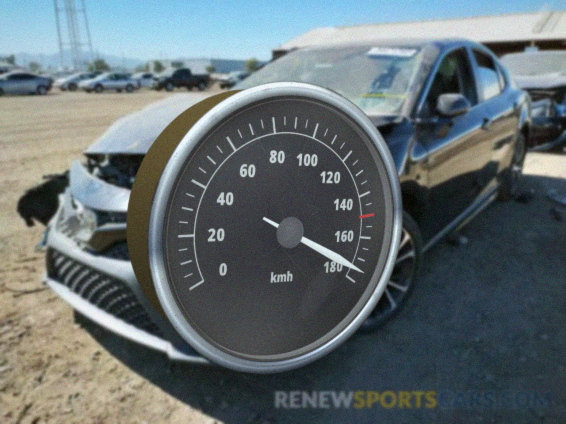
175 km/h
